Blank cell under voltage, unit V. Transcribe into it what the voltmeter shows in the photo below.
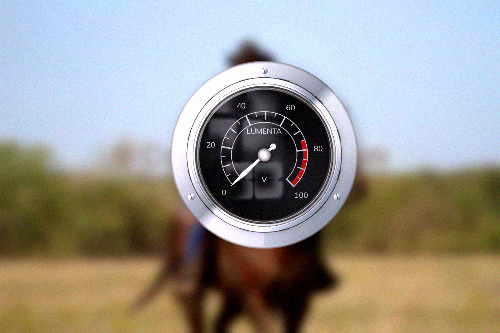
0 V
